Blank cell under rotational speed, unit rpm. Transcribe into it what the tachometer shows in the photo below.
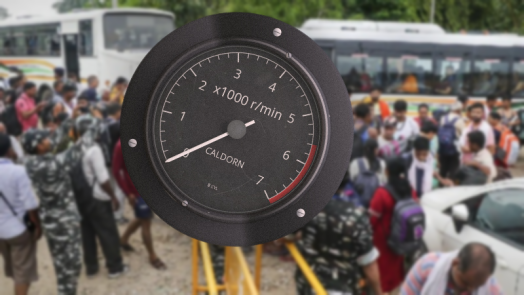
0 rpm
